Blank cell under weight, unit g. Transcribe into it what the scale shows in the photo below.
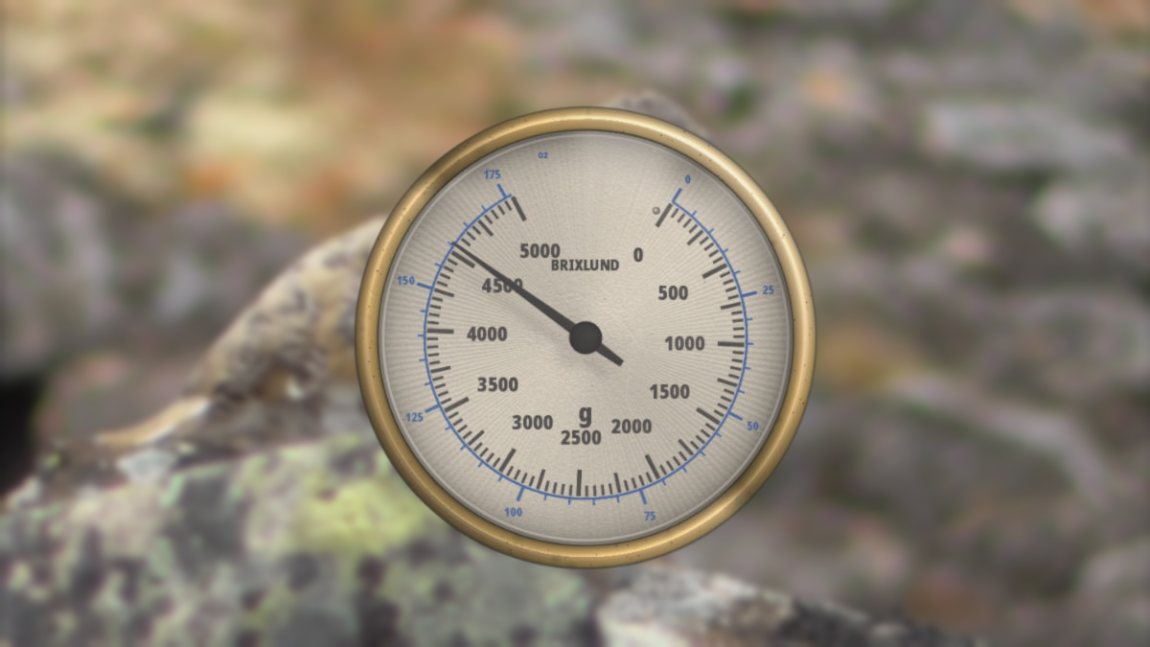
4550 g
